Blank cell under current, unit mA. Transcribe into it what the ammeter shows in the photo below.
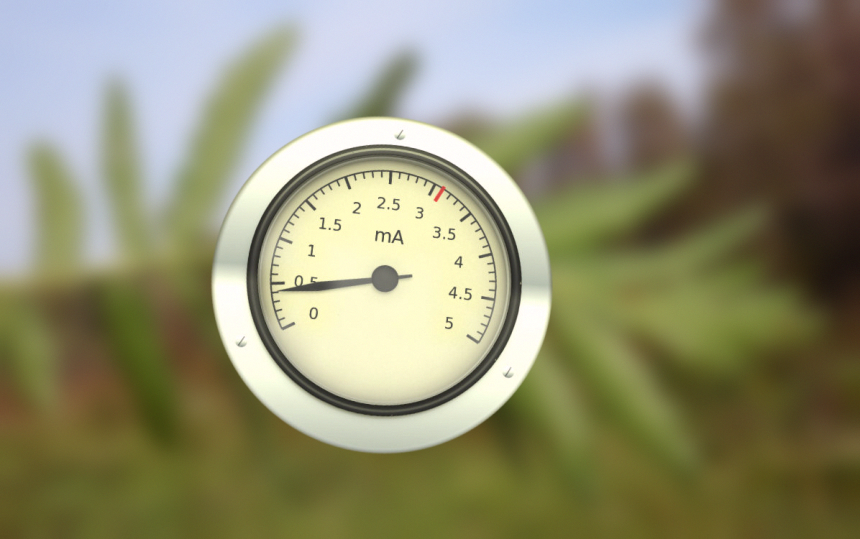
0.4 mA
